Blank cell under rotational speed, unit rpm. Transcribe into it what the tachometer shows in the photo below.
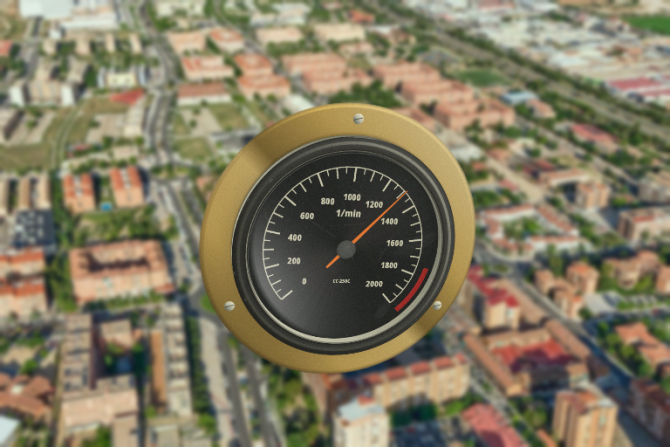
1300 rpm
